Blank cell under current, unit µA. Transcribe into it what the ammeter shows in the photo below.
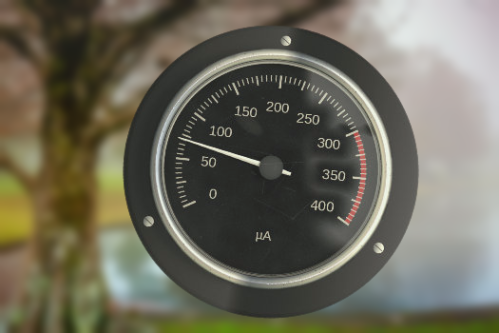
70 µA
